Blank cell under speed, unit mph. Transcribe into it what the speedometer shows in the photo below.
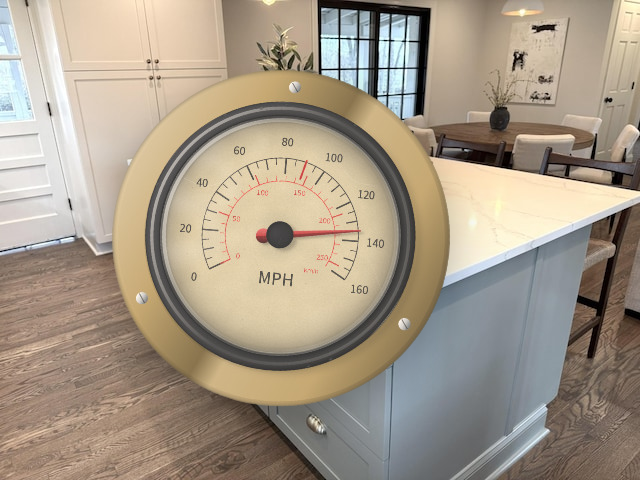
135 mph
